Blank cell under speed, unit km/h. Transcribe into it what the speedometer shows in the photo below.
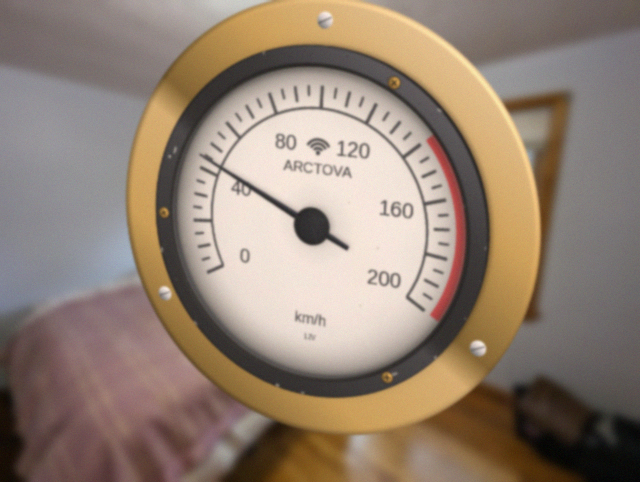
45 km/h
